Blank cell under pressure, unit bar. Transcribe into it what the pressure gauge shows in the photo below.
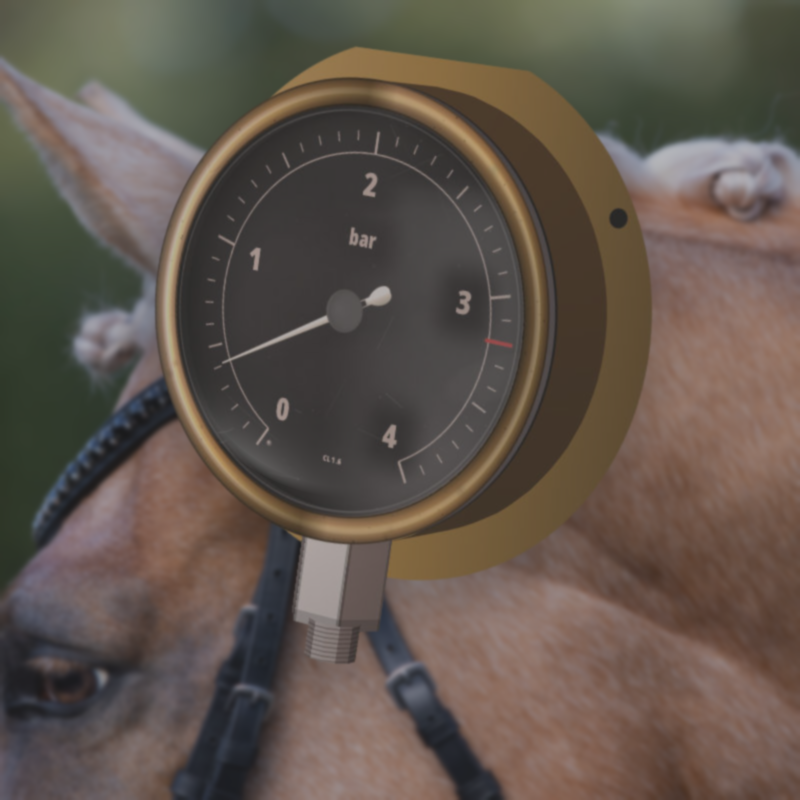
0.4 bar
